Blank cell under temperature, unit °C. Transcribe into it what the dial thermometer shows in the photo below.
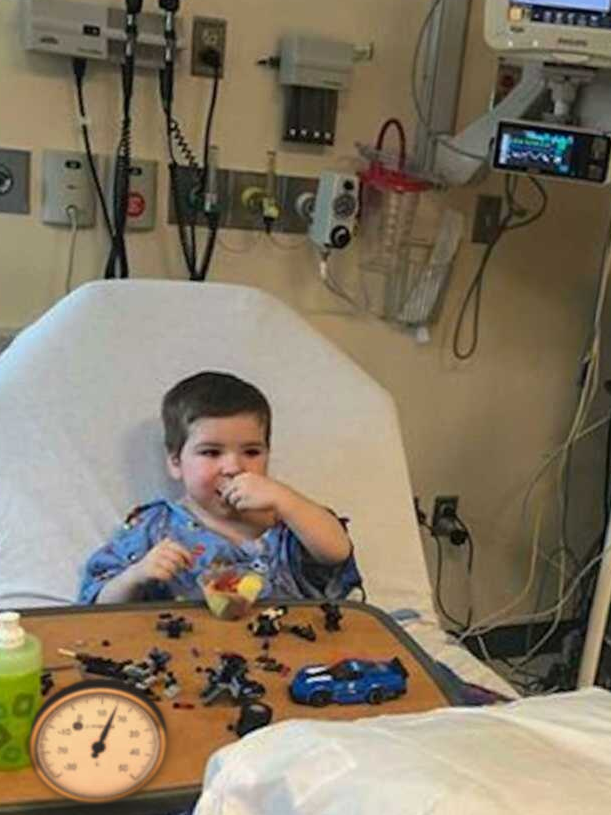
15 °C
